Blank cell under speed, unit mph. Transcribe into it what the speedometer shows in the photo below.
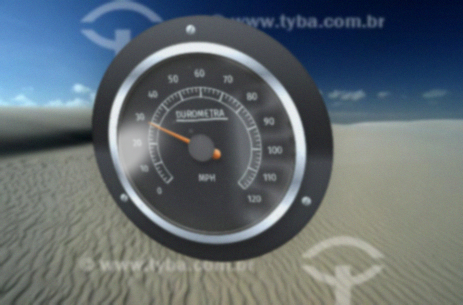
30 mph
